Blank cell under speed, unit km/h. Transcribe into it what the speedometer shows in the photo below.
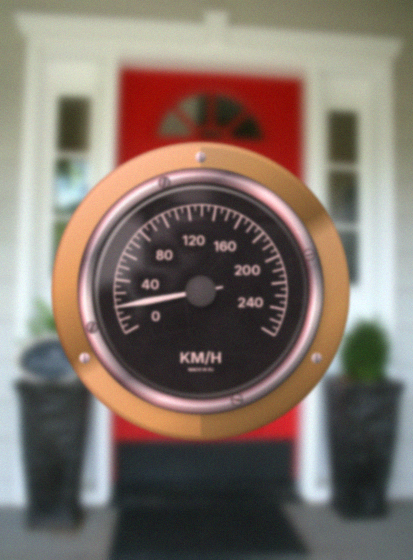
20 km/h
